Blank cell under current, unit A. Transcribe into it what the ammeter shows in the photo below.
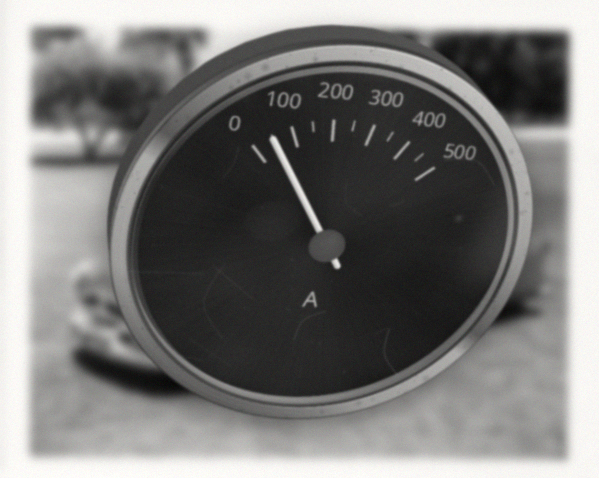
50 A
